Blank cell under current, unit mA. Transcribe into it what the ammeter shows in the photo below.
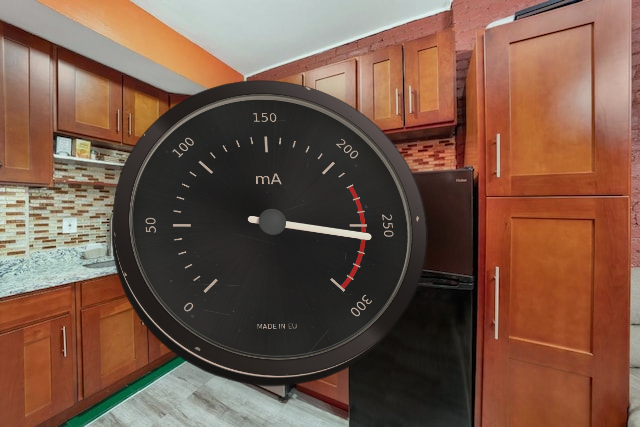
260 mA
